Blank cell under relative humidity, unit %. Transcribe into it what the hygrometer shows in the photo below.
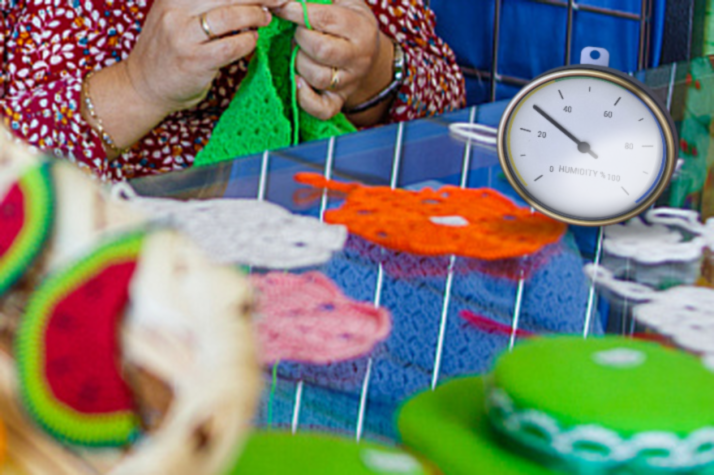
30 %
